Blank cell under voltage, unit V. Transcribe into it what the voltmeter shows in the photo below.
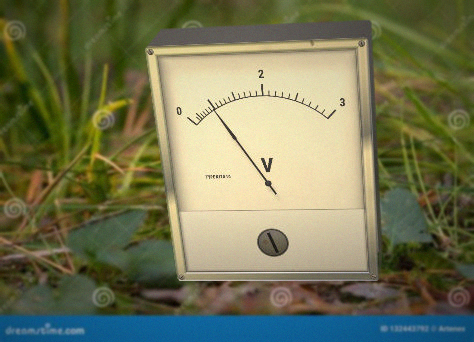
1 V
